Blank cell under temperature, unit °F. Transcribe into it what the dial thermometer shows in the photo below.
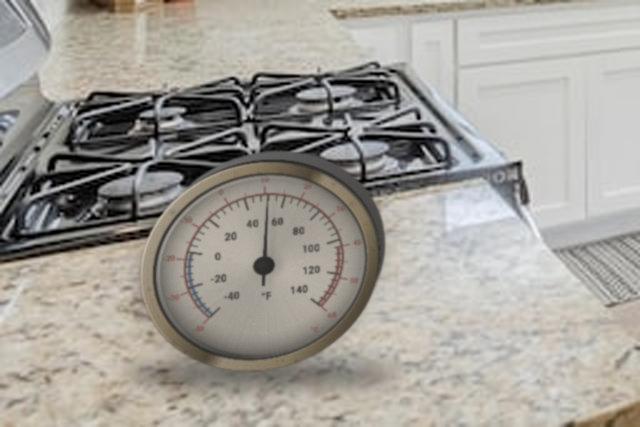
52 °F
